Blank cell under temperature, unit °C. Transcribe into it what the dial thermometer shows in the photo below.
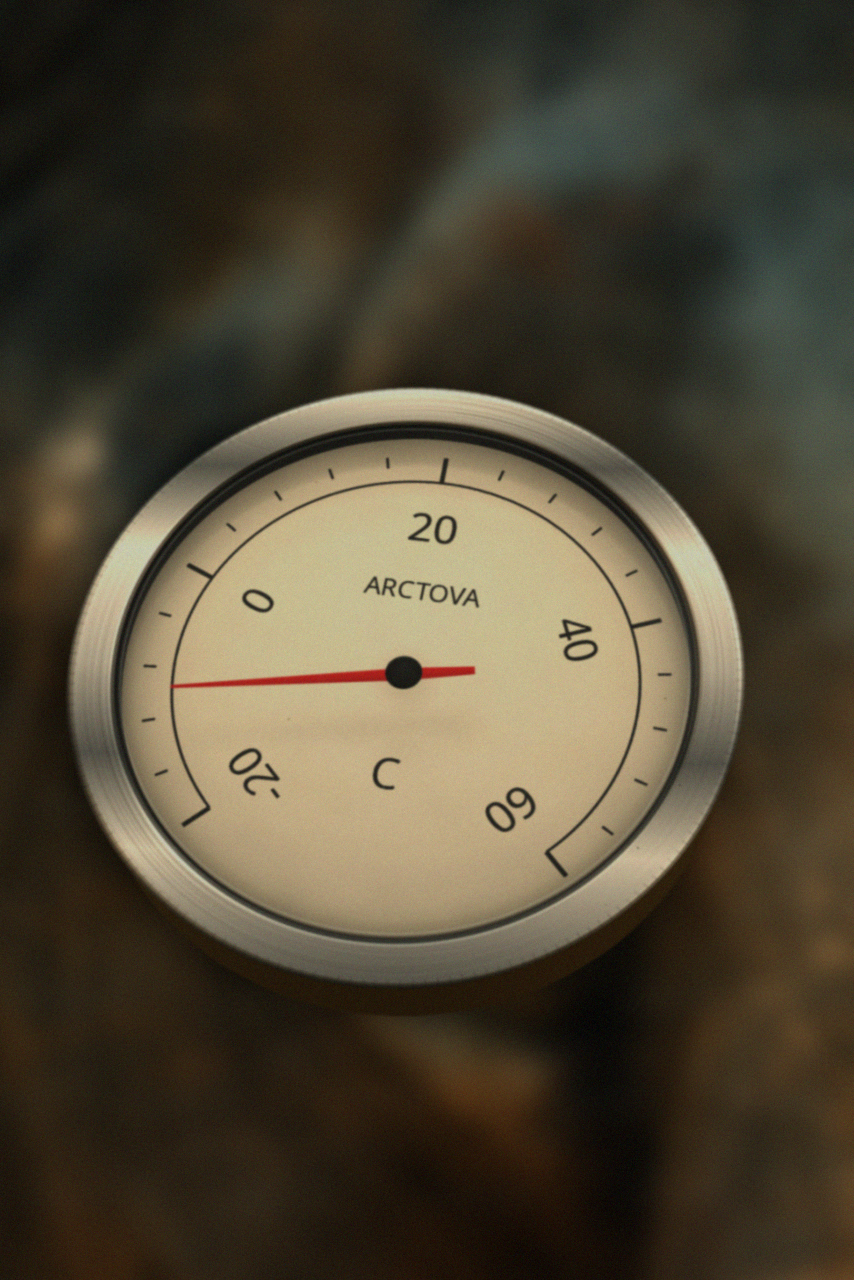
-10 °C
